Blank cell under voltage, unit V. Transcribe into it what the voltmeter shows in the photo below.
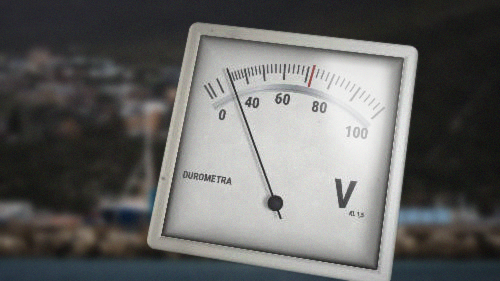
30 V
